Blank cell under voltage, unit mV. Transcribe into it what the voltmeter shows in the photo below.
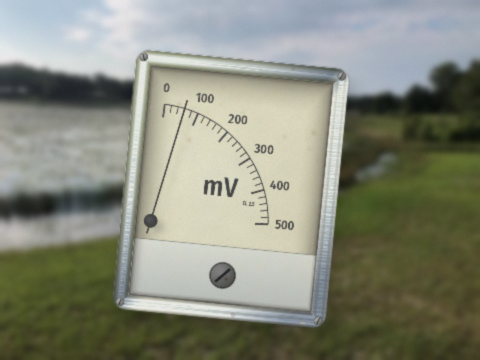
60 mV
